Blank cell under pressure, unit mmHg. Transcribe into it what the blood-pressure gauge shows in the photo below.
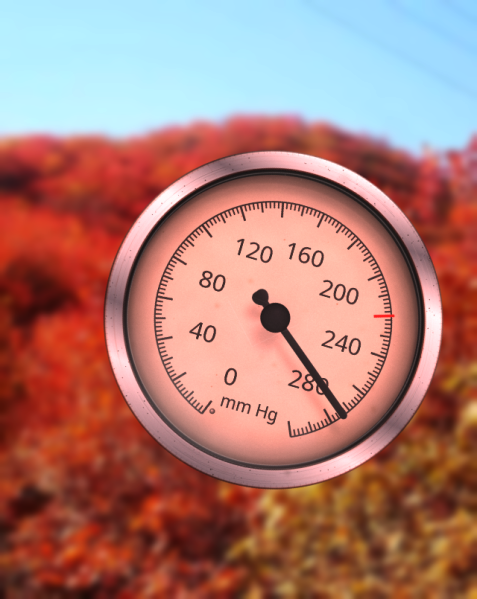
274 mmHg
